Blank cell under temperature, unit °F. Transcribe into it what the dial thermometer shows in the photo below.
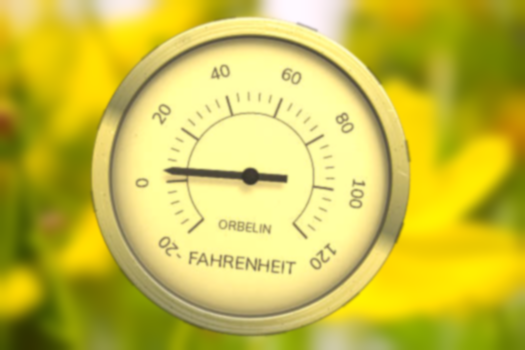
4 °F
